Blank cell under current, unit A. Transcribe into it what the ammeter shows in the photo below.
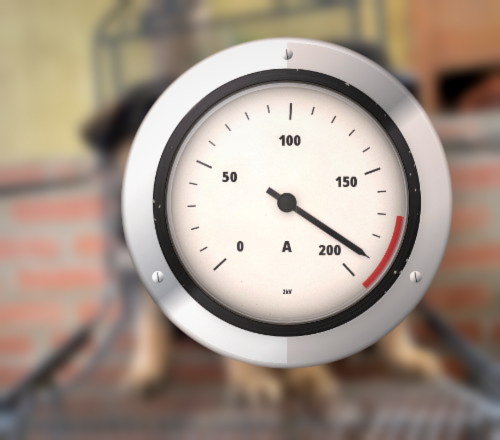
190 A
